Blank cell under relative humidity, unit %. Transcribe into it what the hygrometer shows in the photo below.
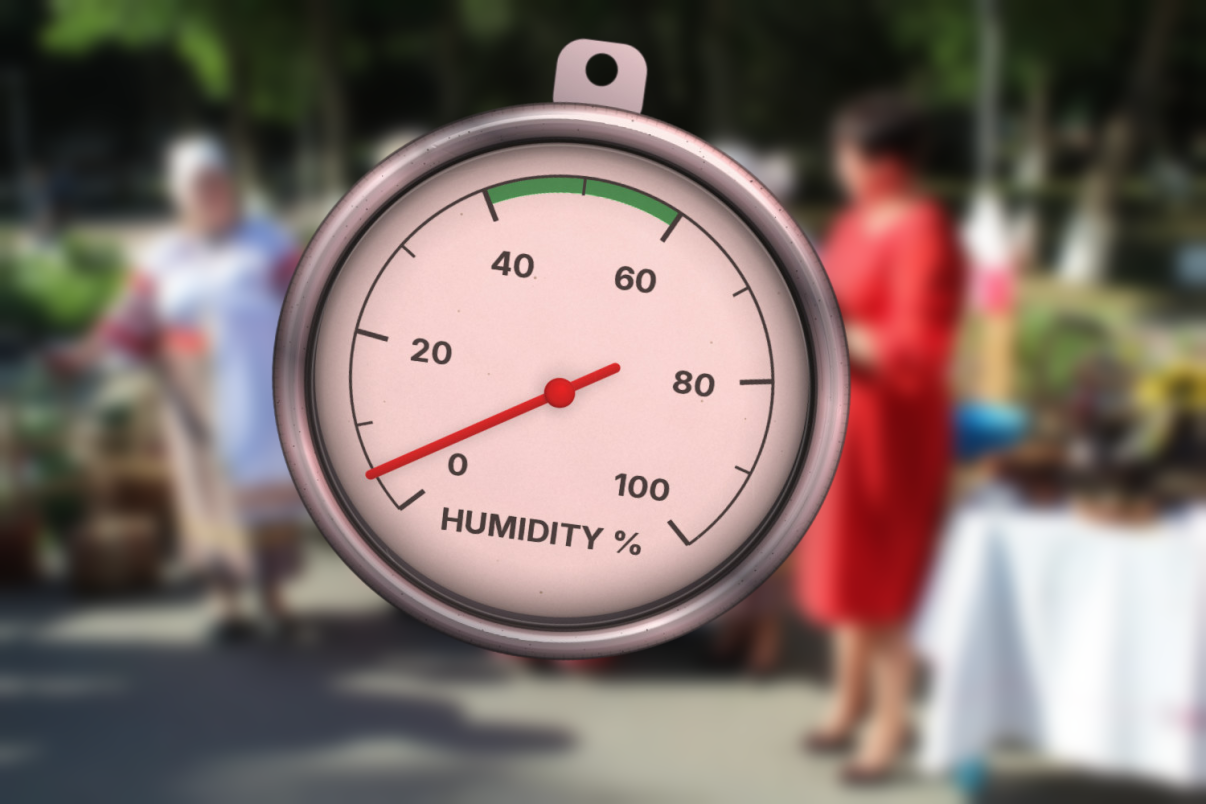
5 %
